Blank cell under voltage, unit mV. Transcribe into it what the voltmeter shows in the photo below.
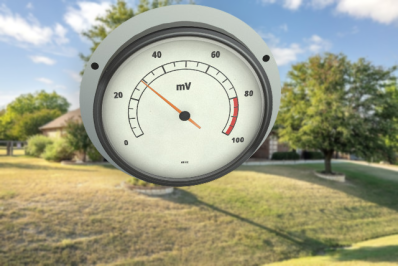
30 mV
